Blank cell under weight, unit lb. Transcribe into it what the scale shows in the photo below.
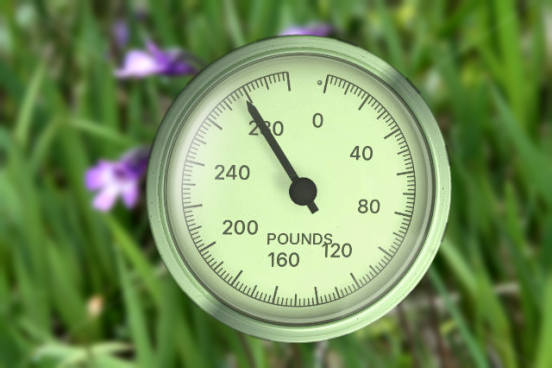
278 lb
